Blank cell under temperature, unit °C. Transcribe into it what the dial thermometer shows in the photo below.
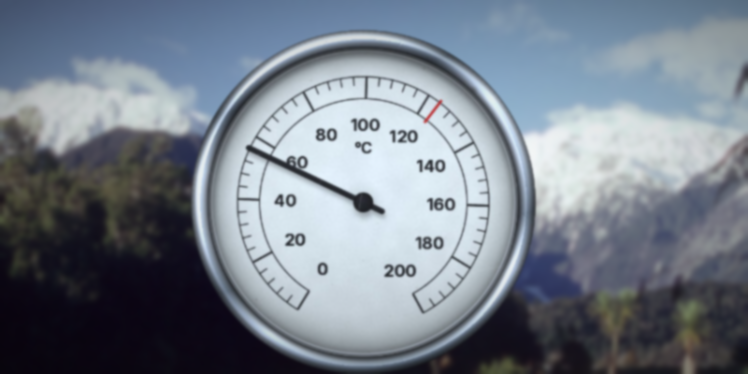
56 °C
